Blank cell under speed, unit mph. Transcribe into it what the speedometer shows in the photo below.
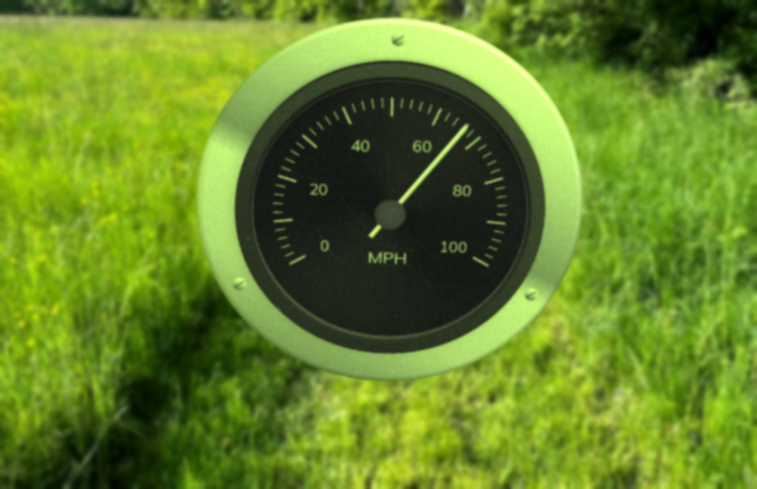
66 mph
